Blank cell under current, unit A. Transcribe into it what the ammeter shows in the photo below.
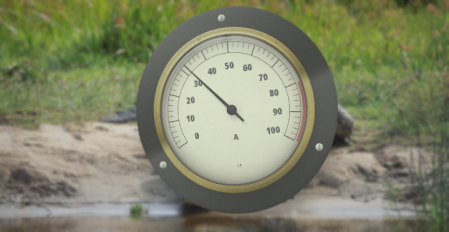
32 A
